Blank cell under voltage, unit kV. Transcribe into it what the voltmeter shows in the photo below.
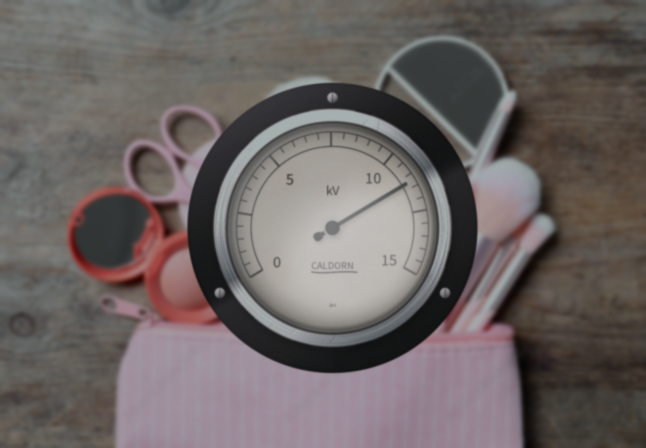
11.25 kV
